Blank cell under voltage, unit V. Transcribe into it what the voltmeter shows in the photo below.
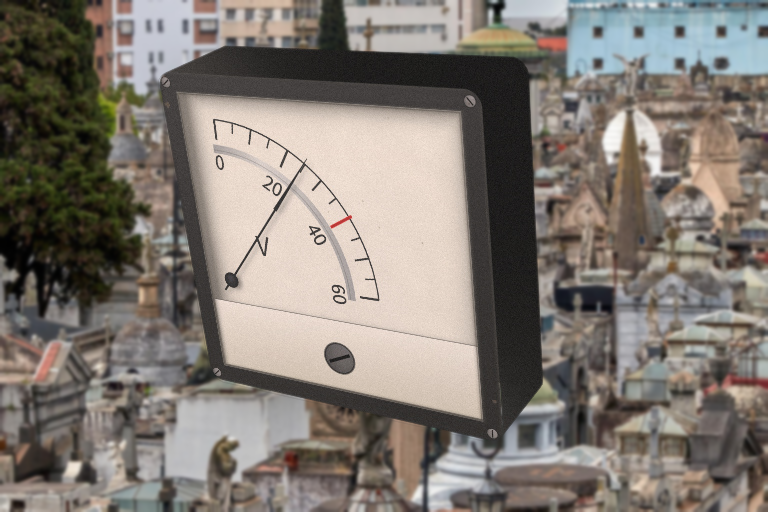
25 V
